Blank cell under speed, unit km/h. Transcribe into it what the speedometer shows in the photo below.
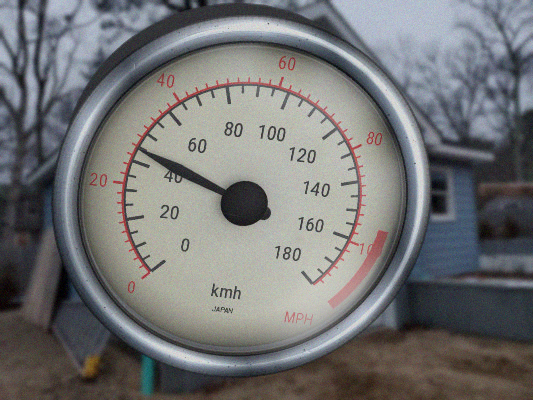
45 km/h
